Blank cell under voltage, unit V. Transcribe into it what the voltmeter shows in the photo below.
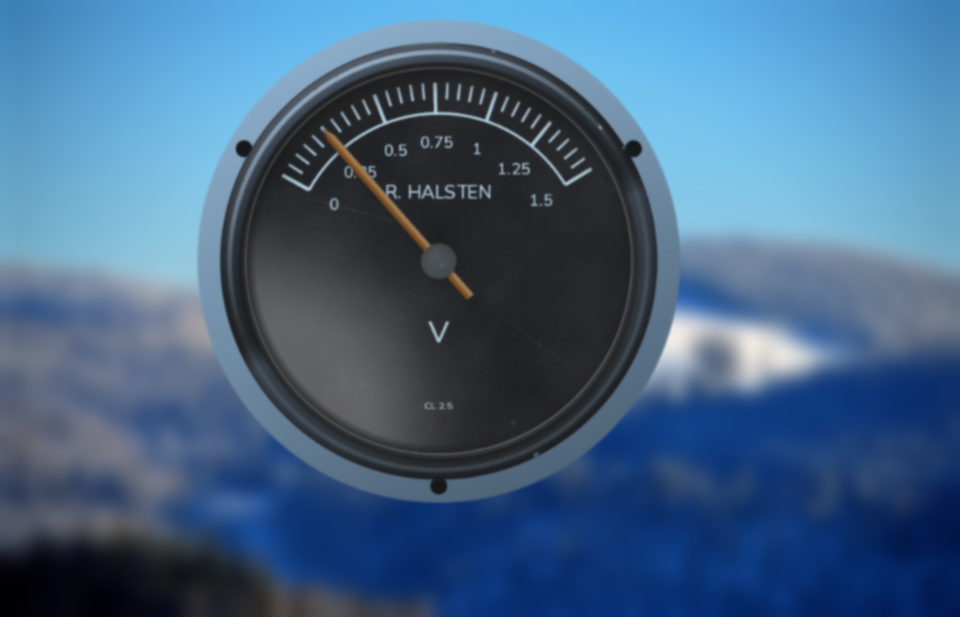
0.25 V
